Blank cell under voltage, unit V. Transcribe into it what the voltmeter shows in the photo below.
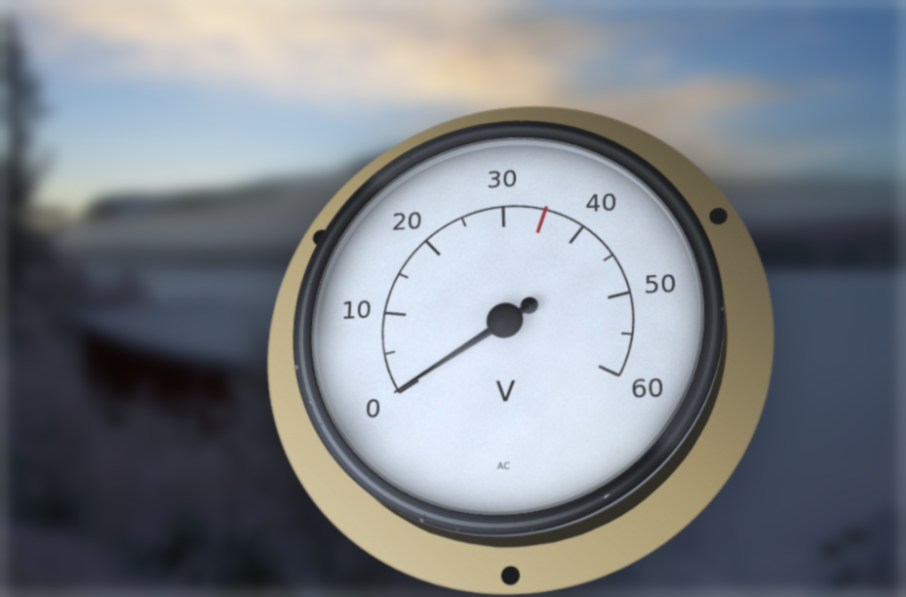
0 V
